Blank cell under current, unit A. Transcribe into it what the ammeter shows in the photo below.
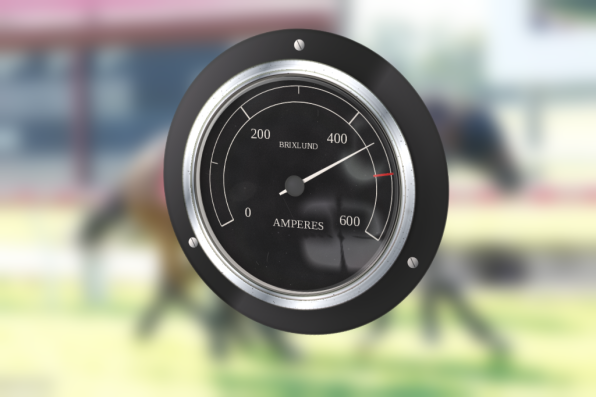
450 A
